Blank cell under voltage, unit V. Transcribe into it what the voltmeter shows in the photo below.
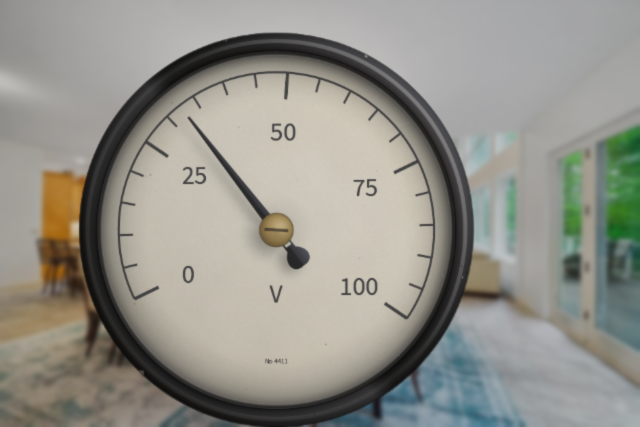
32.5 V
